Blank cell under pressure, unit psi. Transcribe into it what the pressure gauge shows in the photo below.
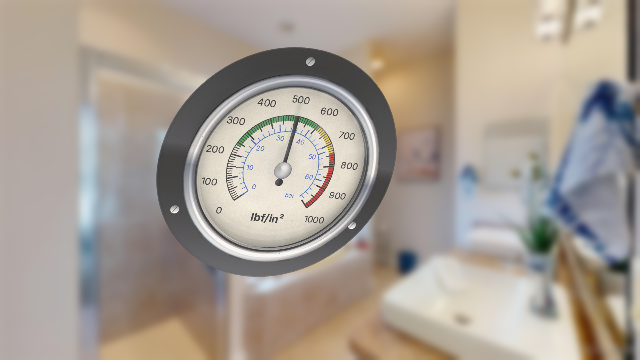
500 psi
